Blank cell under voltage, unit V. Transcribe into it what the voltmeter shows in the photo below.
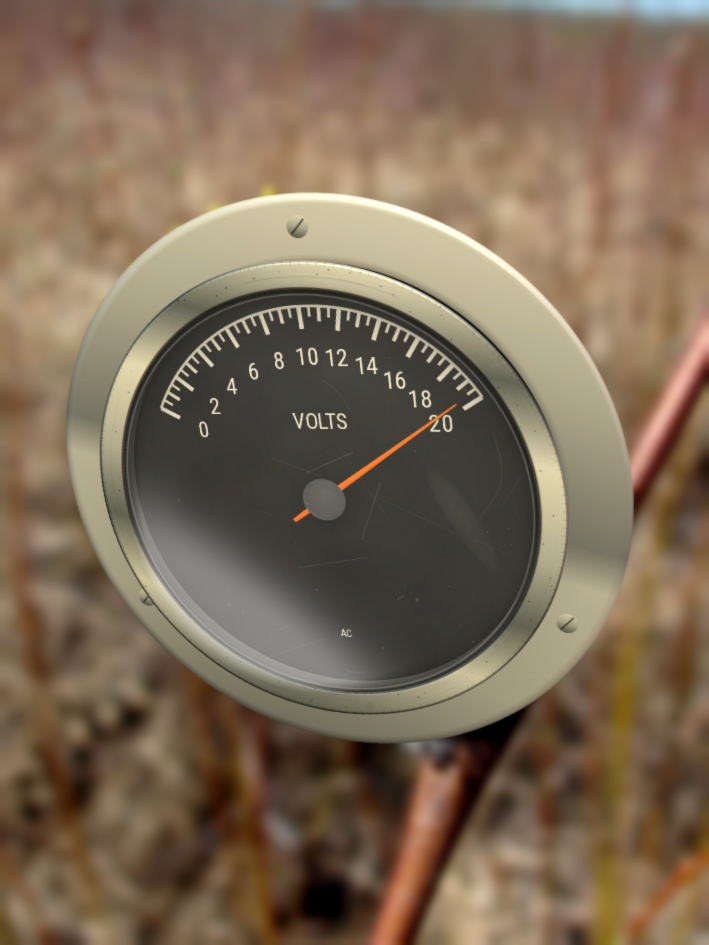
19.5 V
